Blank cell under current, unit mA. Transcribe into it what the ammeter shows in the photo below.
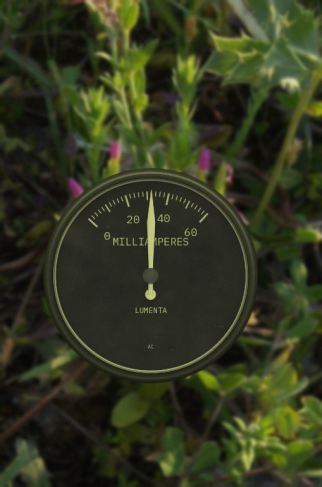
32 mA
